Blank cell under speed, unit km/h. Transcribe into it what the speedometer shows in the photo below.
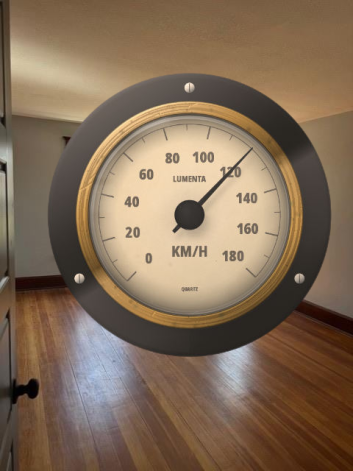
120 km/h
